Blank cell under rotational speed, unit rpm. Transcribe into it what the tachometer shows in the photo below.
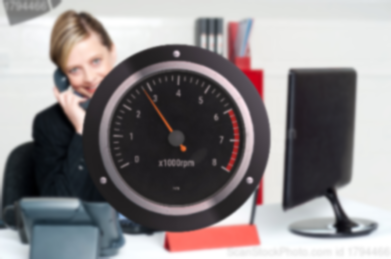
2800 rpm
